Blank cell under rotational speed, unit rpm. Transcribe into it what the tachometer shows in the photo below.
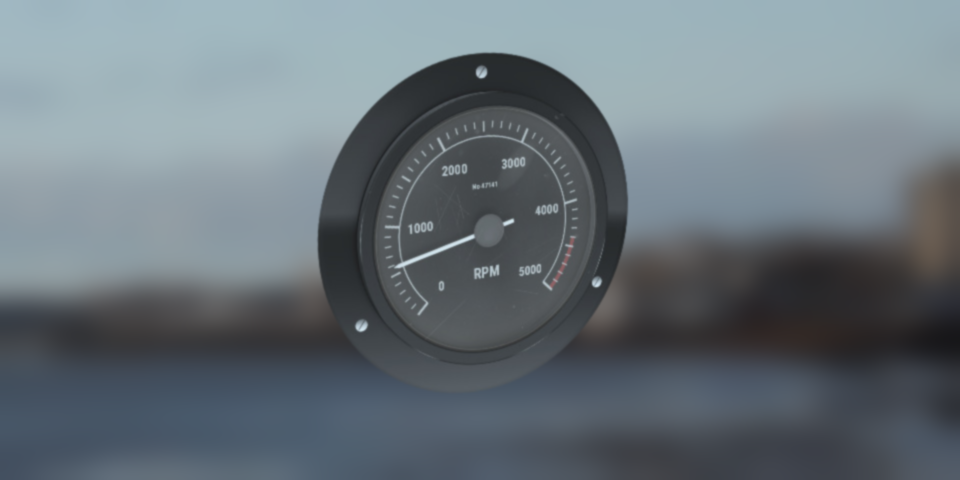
600 rpm
